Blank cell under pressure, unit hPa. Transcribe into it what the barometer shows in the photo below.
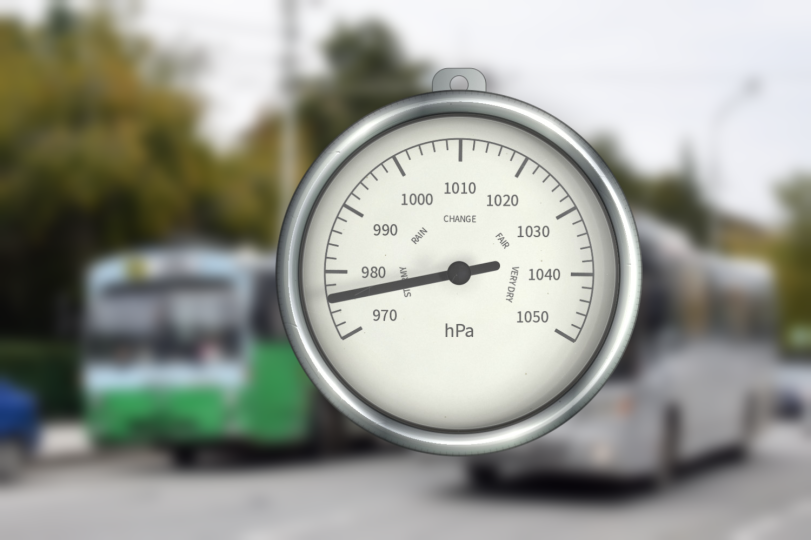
976 hPa
